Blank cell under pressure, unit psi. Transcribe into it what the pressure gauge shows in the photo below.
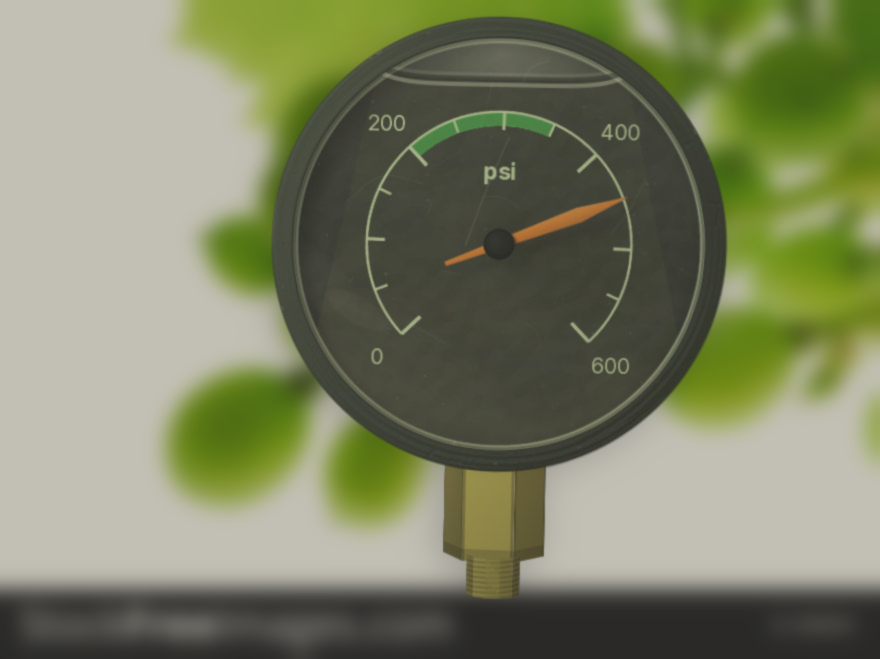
450 psi
